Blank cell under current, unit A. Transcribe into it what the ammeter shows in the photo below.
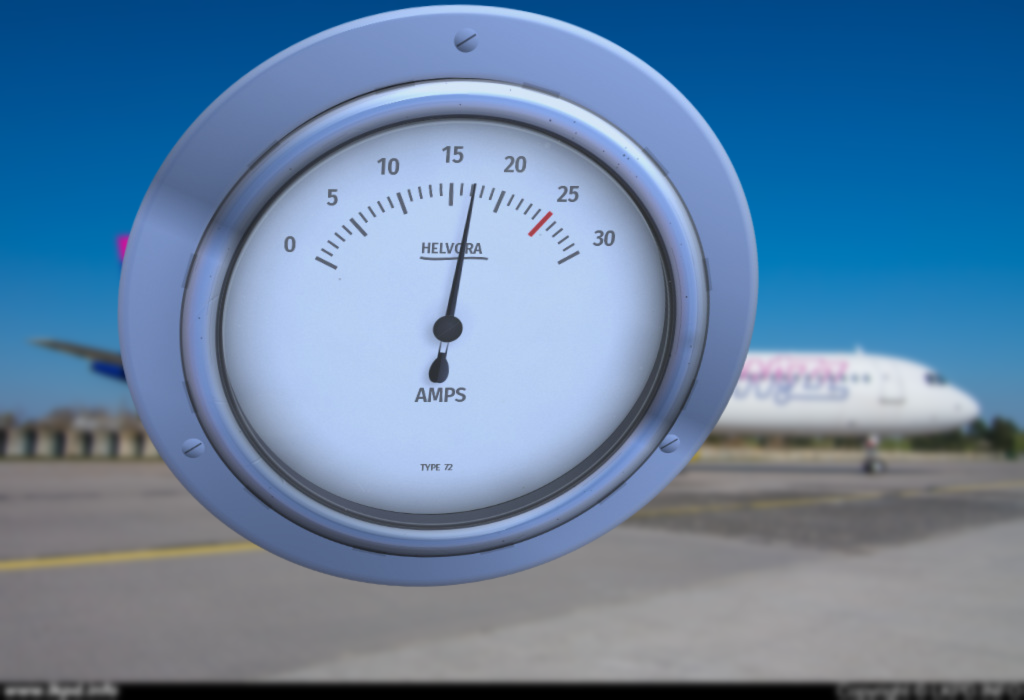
17 A
